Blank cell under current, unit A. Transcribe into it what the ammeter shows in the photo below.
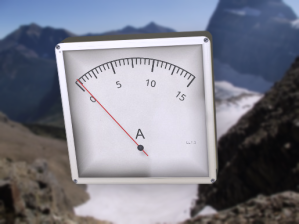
0.5 A
